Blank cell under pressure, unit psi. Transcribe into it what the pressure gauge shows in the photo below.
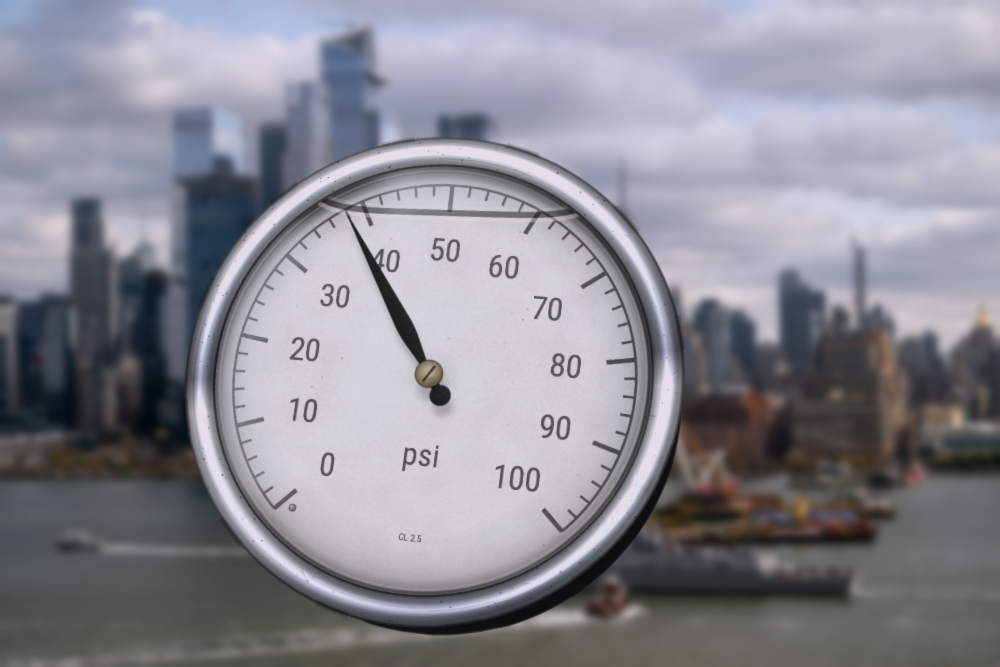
38 psi
